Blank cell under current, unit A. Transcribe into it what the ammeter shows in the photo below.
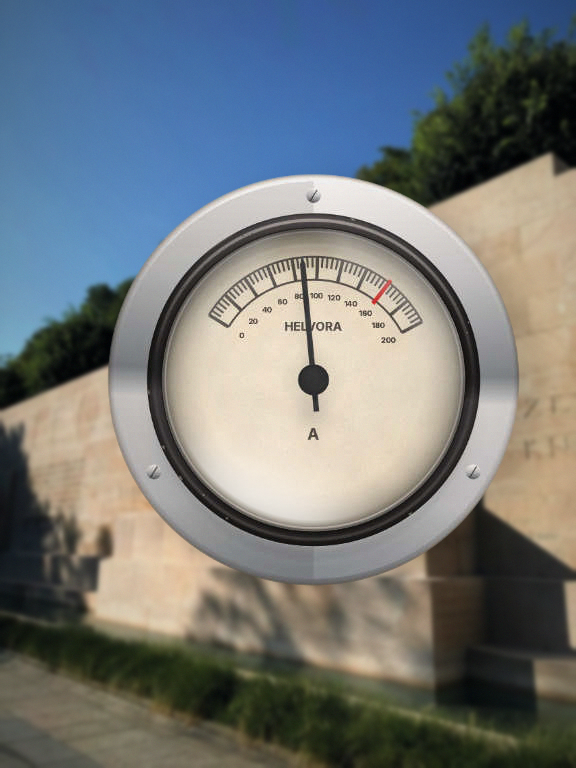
88 A
